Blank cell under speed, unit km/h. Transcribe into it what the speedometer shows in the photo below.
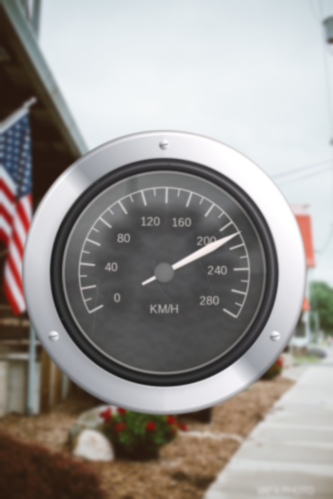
210 km/h
